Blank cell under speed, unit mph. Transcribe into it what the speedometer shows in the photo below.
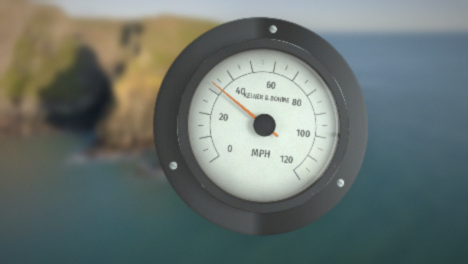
32.5 mph
